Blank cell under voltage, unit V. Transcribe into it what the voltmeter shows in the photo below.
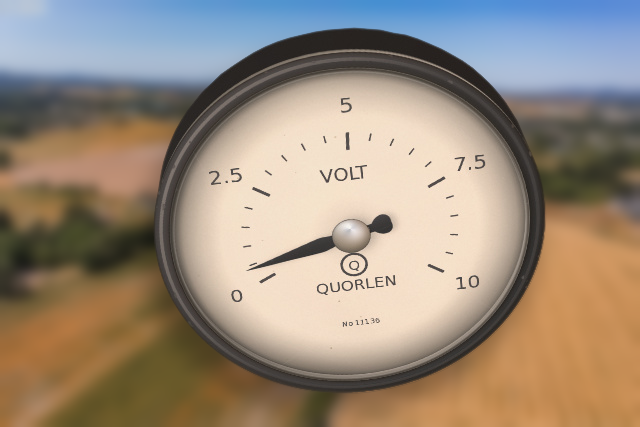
0.5 V
